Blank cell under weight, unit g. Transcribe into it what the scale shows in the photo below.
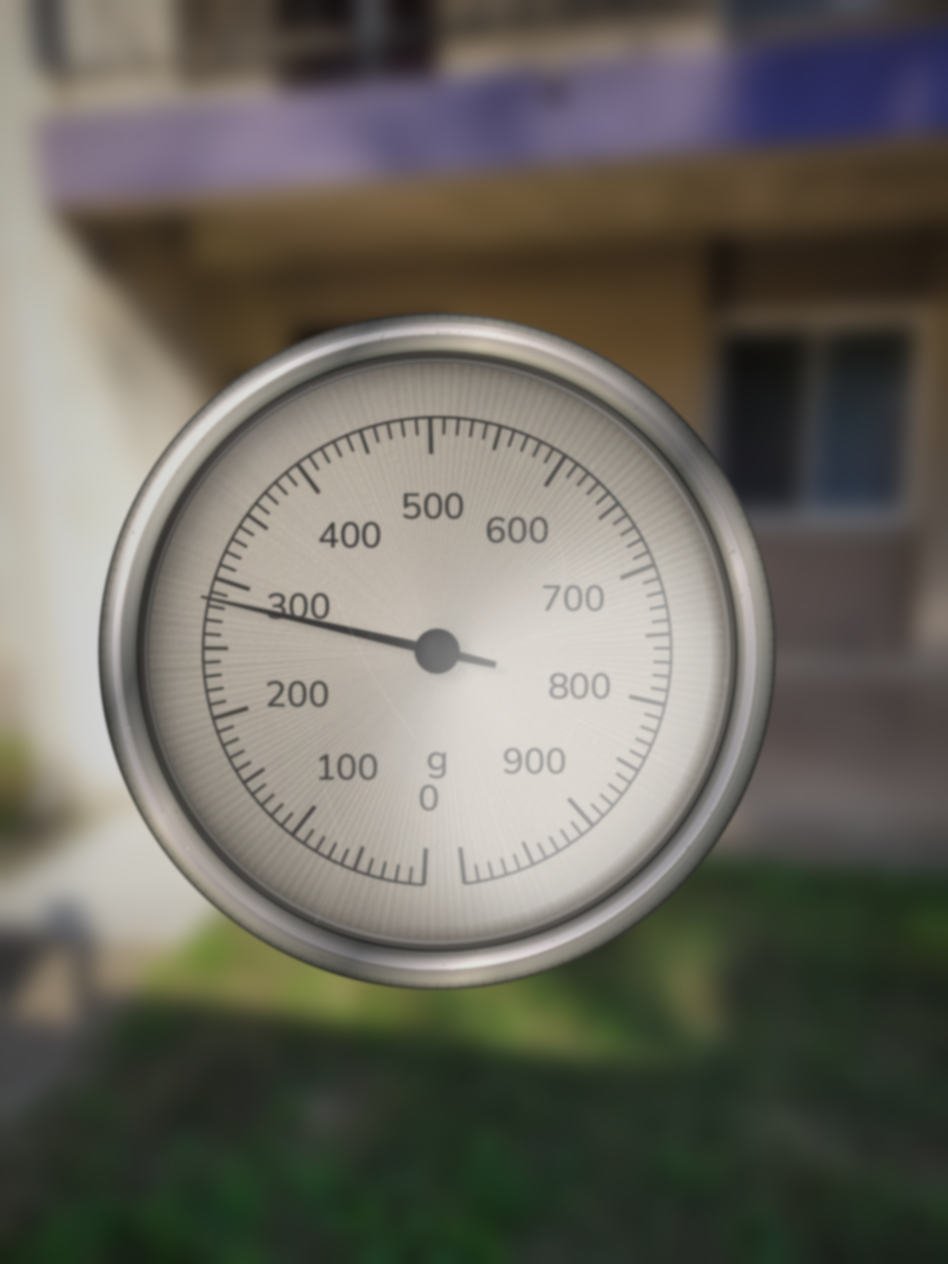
285 g
